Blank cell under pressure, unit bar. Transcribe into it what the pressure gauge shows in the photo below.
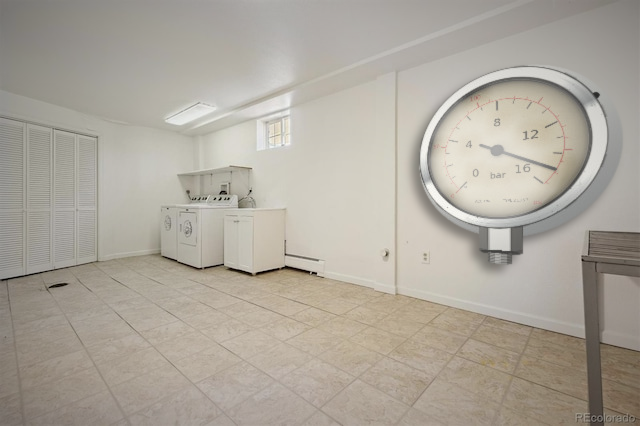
15 bar
